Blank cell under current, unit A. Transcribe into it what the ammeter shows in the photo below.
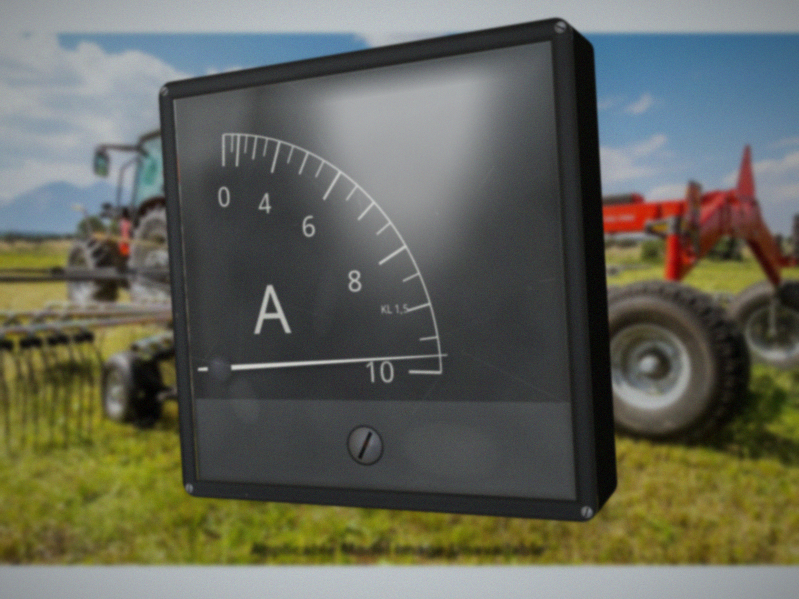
9.75 A
